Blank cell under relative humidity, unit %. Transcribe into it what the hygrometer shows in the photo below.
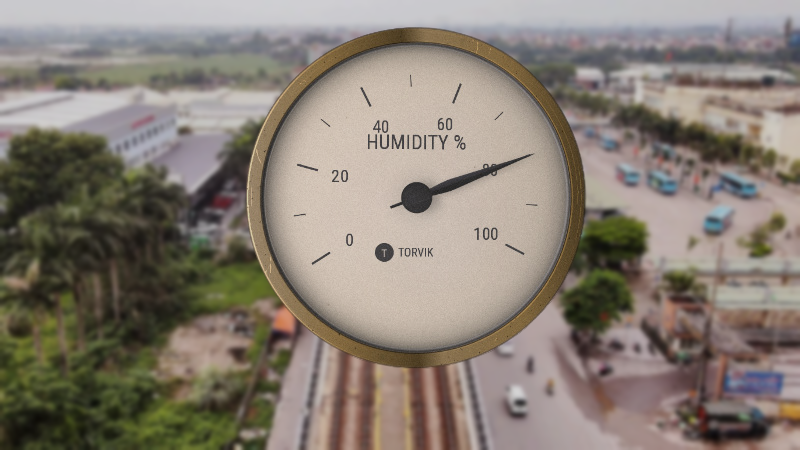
80 %
